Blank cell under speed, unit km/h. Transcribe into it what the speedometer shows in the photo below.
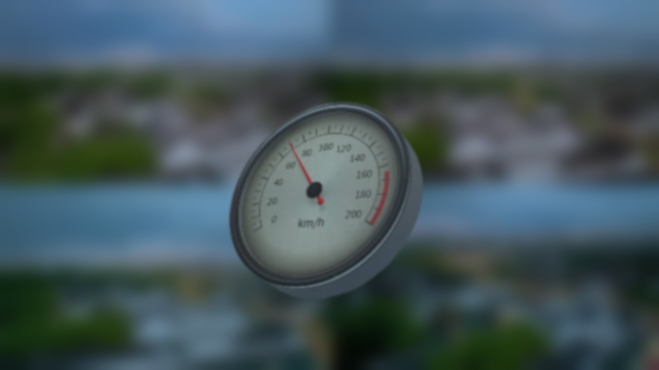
70 km/h
